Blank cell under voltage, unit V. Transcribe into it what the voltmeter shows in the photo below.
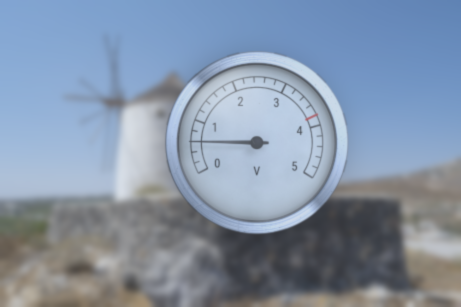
0.6 V
